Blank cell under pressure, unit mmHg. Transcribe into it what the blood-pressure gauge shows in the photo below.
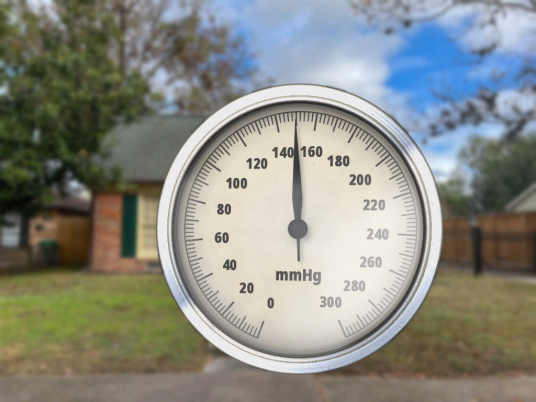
150 mmHg
